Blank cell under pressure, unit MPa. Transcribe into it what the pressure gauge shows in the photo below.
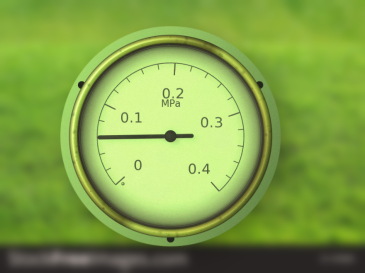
0.06 MPa
